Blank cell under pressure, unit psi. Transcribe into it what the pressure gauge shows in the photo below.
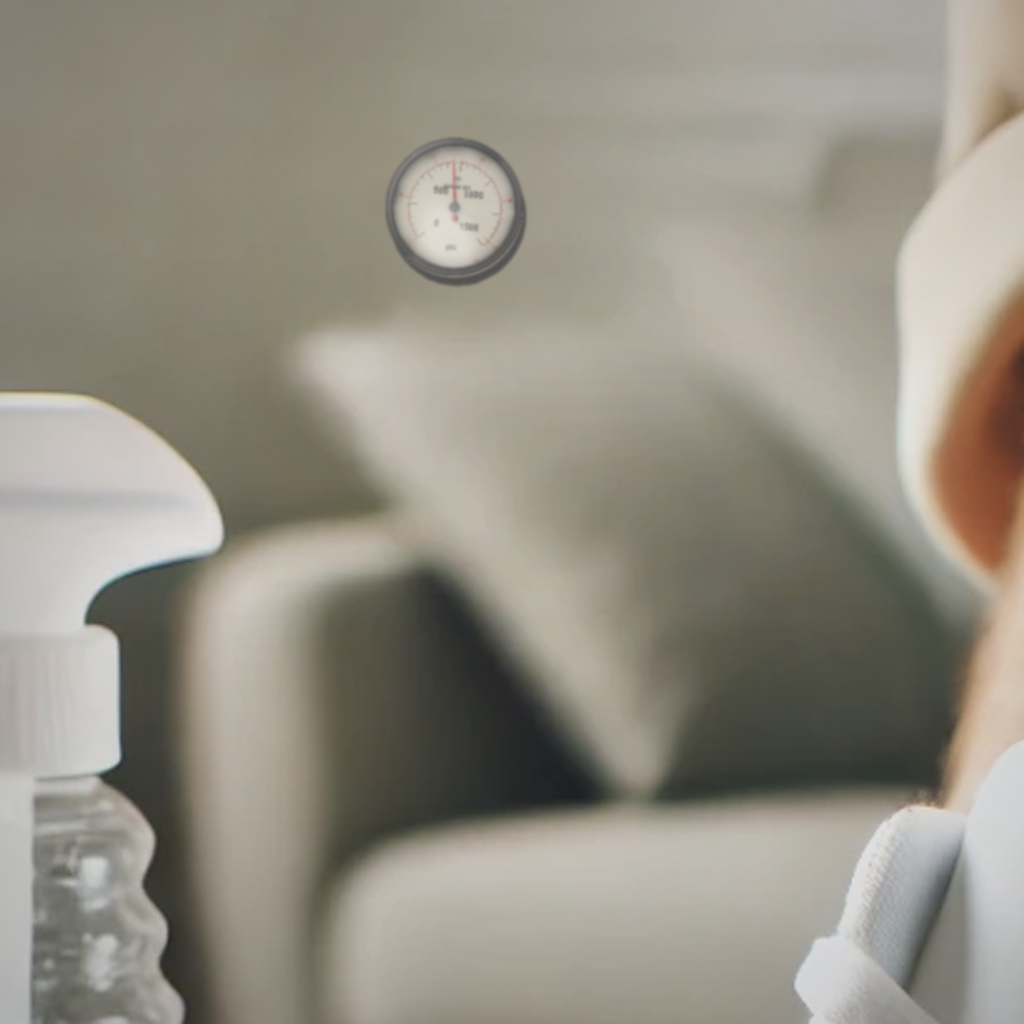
700 psi
